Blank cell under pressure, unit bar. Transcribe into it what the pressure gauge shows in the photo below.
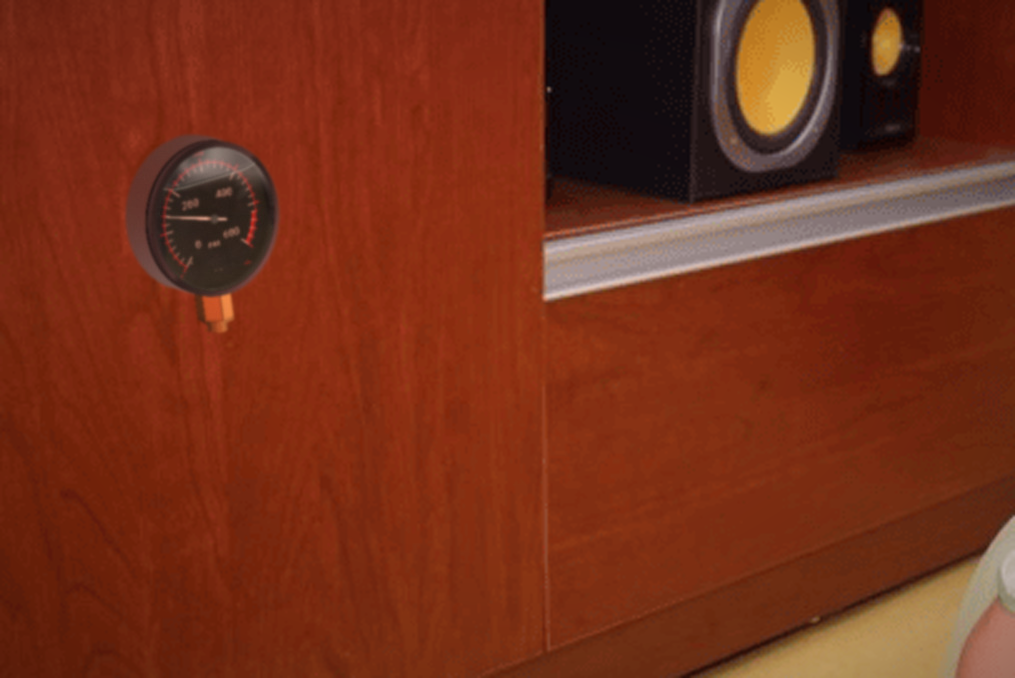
140 bar
